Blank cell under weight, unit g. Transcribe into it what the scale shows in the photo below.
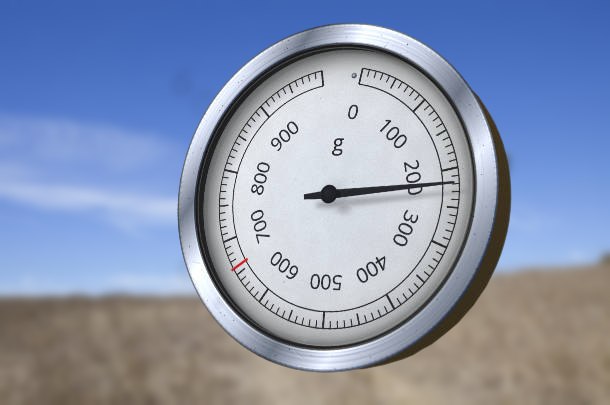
220 g
